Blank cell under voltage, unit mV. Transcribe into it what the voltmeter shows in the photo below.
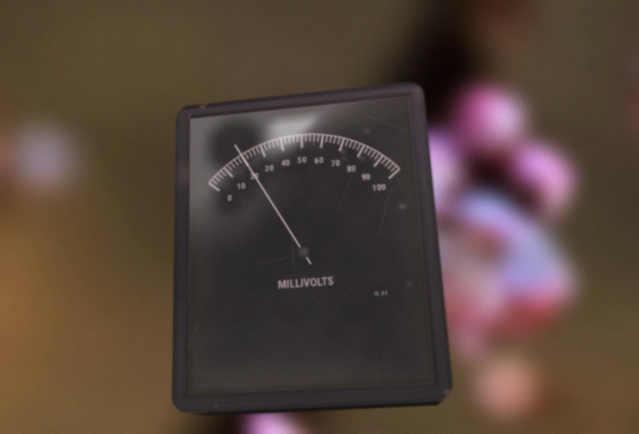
20 mV
